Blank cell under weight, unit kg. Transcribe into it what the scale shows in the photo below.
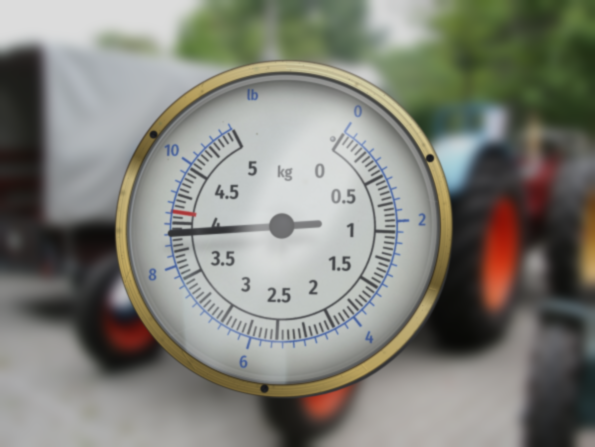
3.9 kg
